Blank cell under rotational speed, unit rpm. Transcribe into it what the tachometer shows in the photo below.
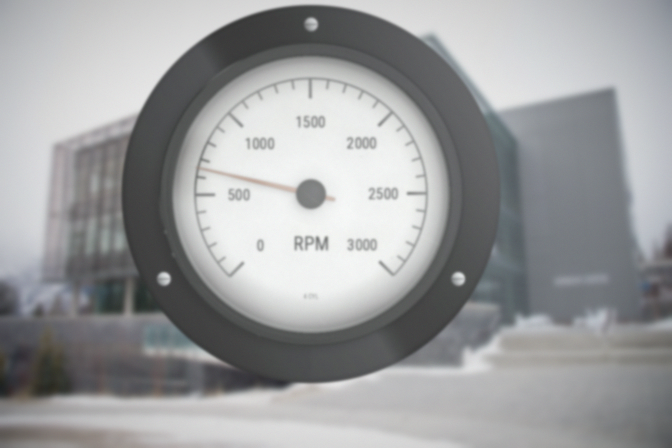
650 rpm
